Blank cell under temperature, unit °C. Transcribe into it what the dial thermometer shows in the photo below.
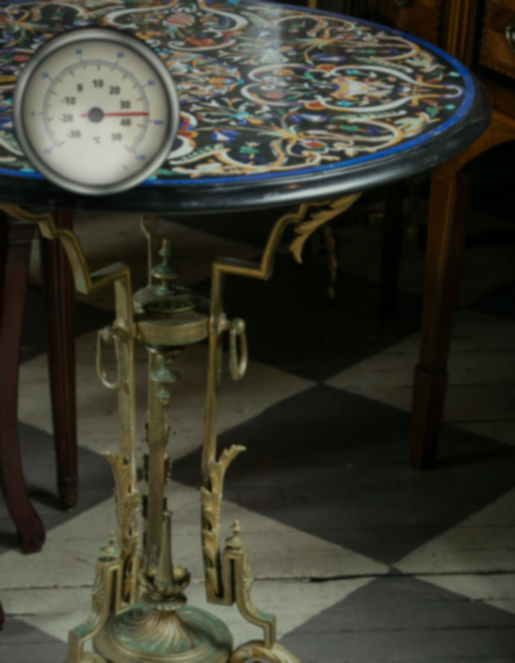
35 °C
